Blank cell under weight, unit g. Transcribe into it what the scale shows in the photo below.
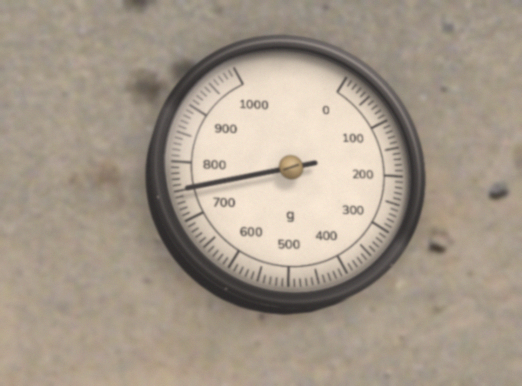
750 g
